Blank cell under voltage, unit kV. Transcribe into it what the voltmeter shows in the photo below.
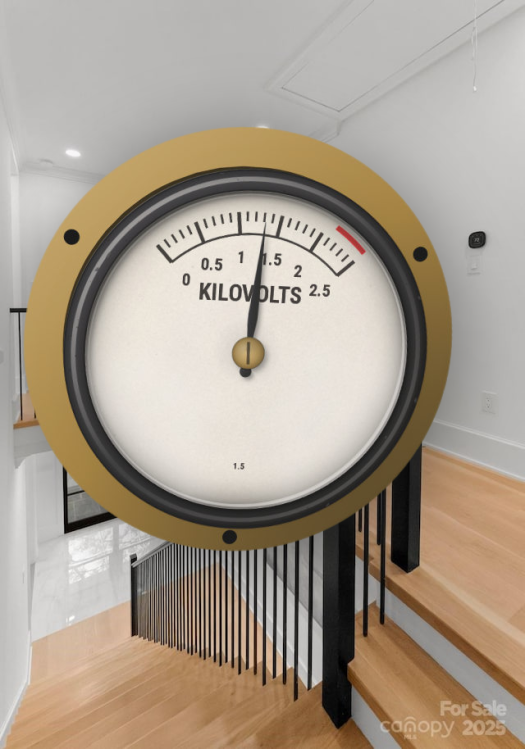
1.3 kV
